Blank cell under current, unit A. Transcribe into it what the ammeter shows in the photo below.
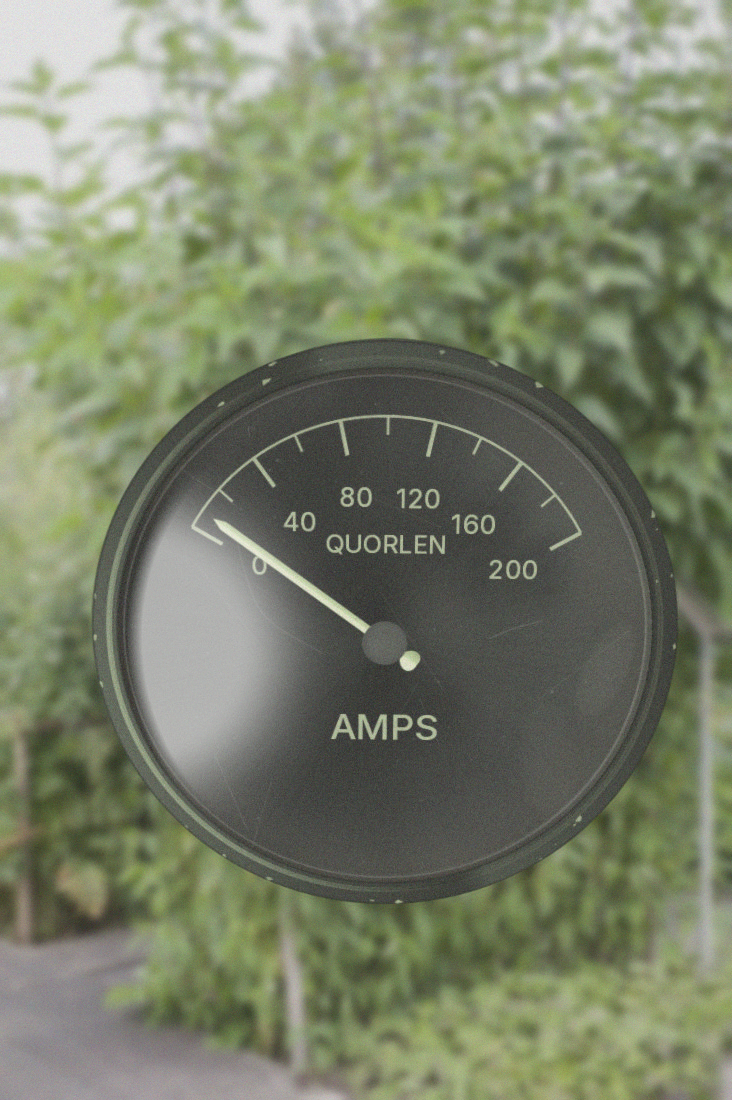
10 A
